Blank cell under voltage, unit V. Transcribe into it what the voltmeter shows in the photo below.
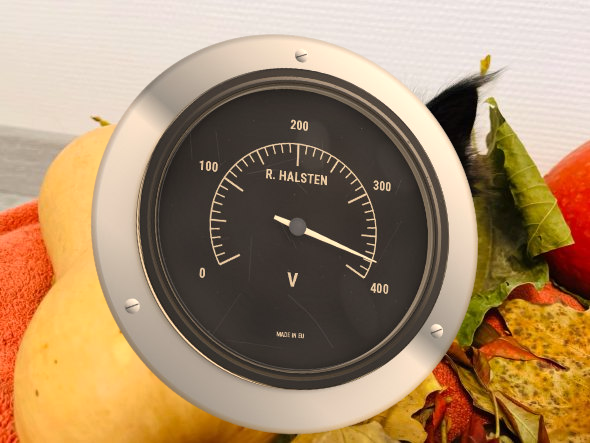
380 V
